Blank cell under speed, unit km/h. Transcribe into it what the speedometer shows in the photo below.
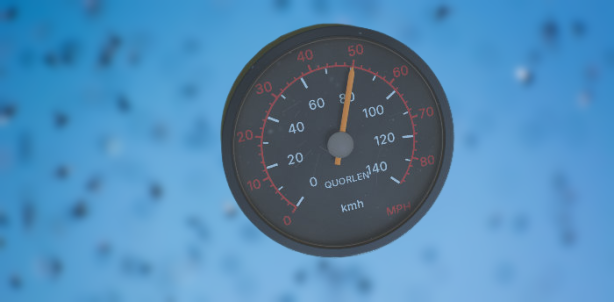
80 km/h
